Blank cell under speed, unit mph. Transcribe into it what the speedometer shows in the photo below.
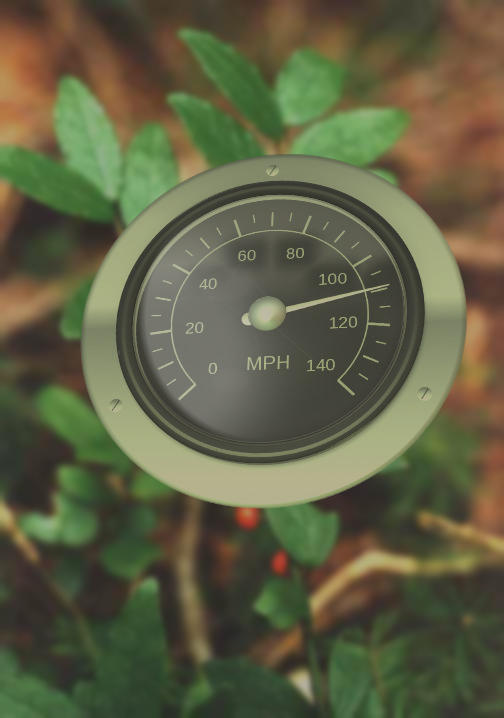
110 mph
